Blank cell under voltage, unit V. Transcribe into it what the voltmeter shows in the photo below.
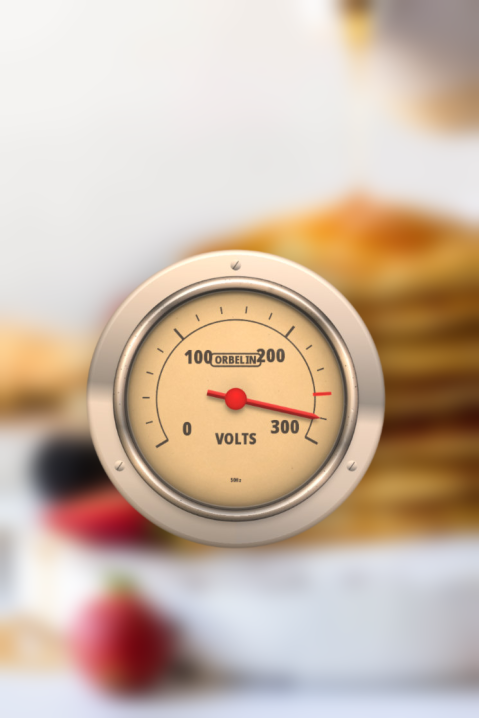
280 V
